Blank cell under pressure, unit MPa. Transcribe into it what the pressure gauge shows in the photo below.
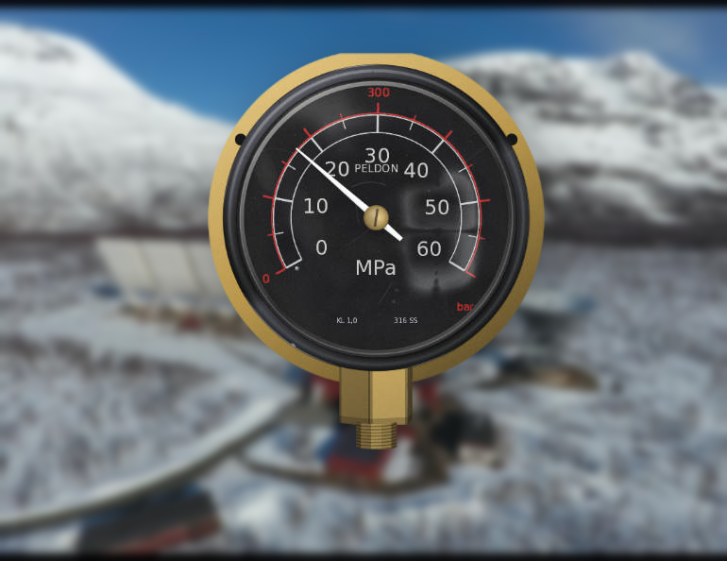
17.5 MPa
